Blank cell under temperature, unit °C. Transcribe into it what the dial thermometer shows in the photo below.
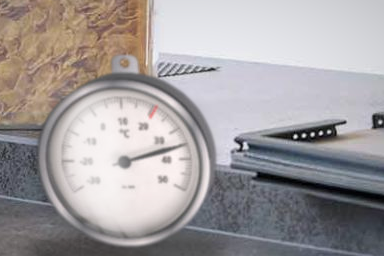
35 °C
